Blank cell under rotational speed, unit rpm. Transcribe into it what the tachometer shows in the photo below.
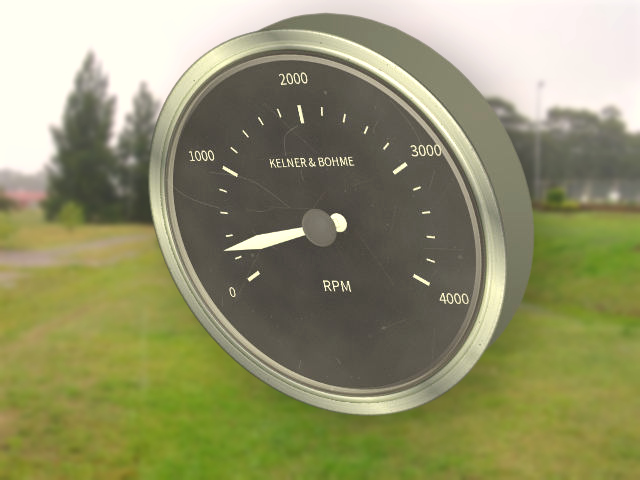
300 rpm
